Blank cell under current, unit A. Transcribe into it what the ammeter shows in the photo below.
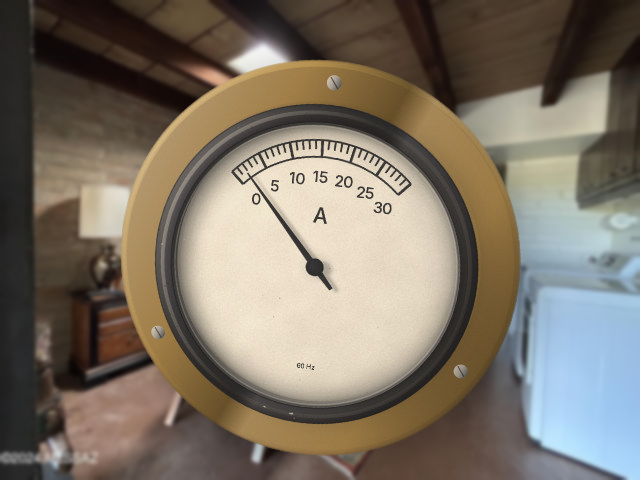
2 A
